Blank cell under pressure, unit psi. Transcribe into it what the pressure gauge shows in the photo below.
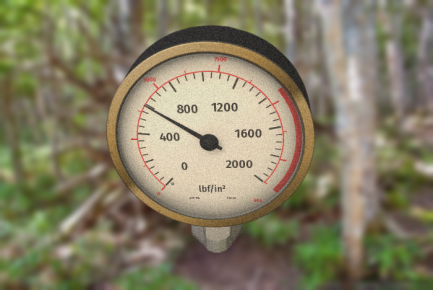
600 psi
